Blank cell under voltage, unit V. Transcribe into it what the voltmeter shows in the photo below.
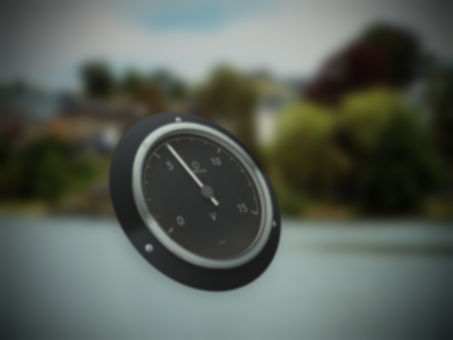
6 V
